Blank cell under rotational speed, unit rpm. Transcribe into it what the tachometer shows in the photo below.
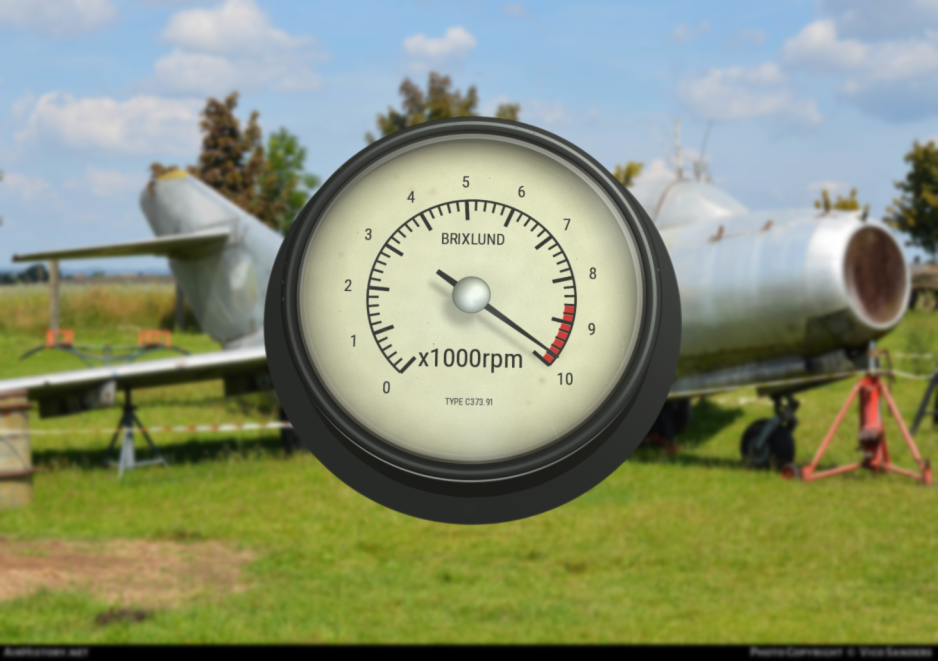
9800 rpm
